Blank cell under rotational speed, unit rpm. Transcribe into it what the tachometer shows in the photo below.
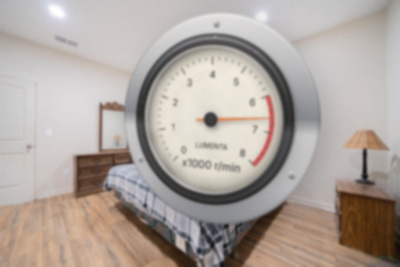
6600 rpm
